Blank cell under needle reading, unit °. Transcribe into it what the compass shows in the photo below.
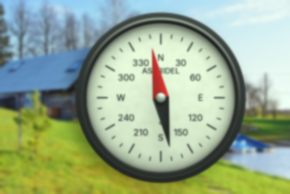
350 °
